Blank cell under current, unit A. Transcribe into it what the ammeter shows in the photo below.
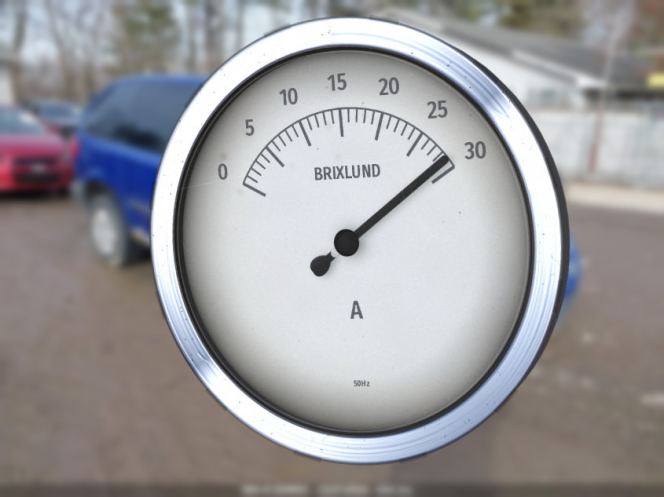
29 A
